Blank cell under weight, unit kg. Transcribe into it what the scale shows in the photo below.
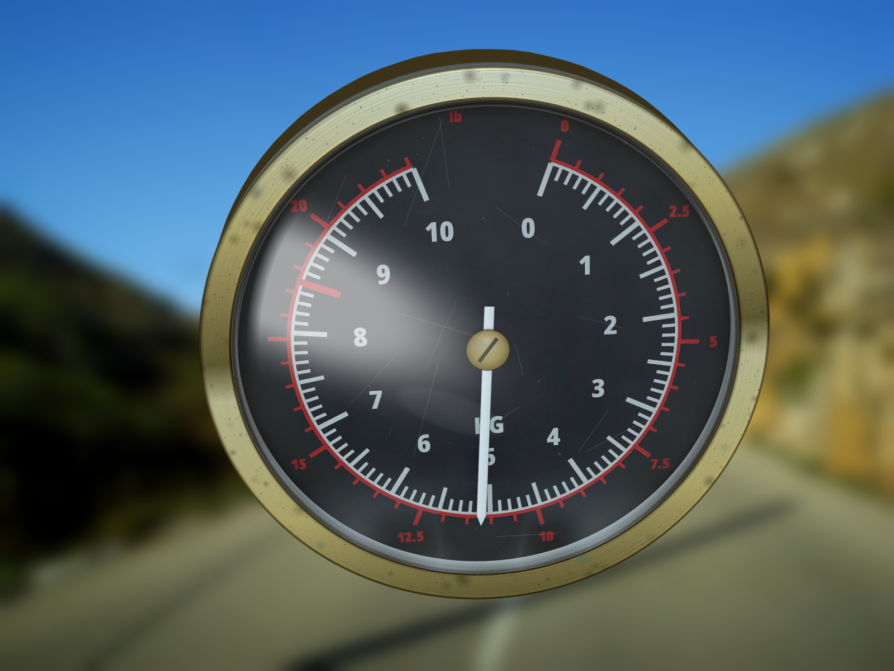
5.1 kg
